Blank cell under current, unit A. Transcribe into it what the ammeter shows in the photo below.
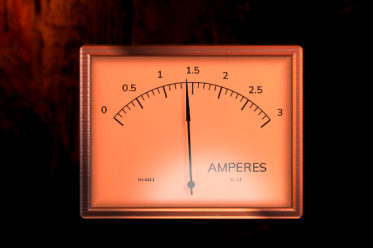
1.4 A
